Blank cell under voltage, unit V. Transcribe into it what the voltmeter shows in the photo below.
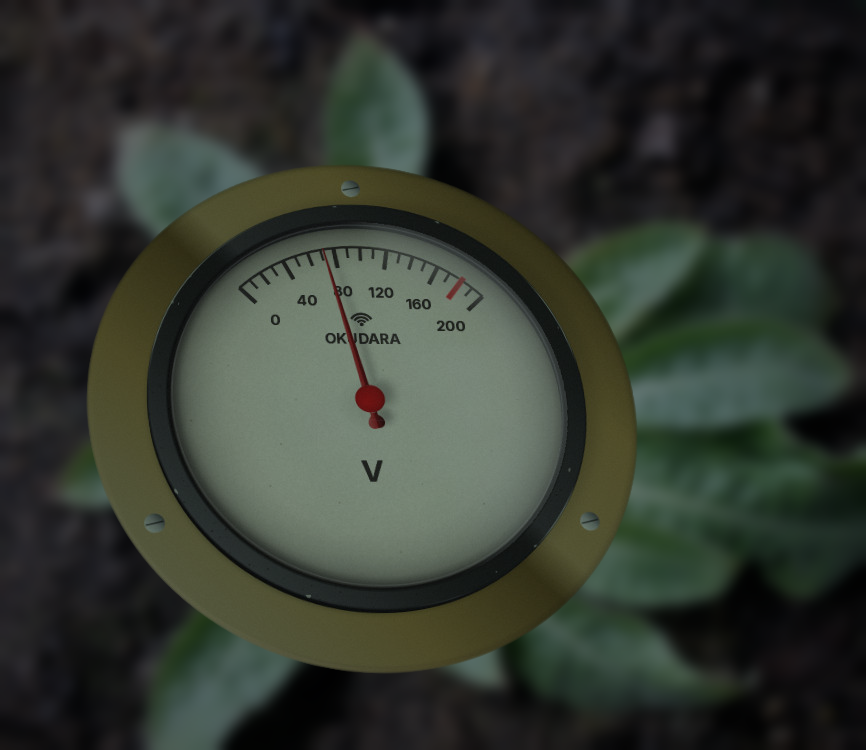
70 V
